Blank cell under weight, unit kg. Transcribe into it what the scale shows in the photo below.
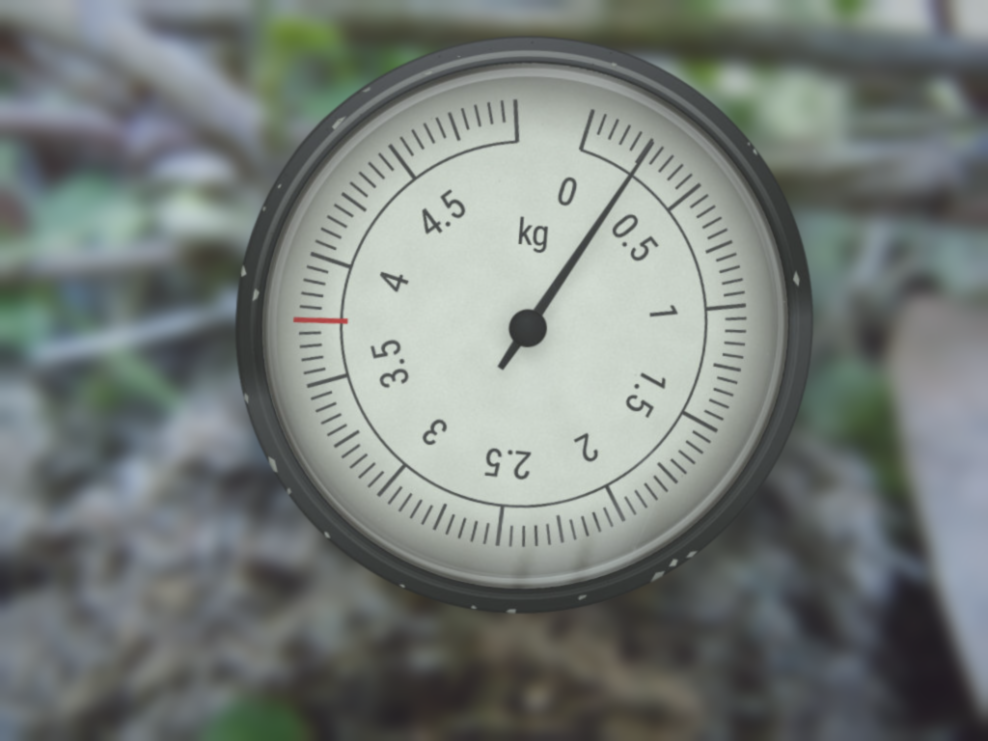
0.25 kg
